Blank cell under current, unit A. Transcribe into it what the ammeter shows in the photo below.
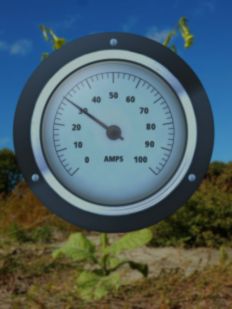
30 A
